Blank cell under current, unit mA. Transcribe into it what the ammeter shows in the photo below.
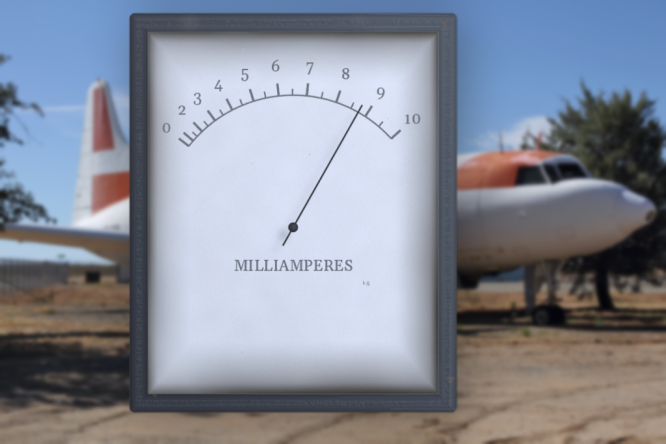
8.75 mA
